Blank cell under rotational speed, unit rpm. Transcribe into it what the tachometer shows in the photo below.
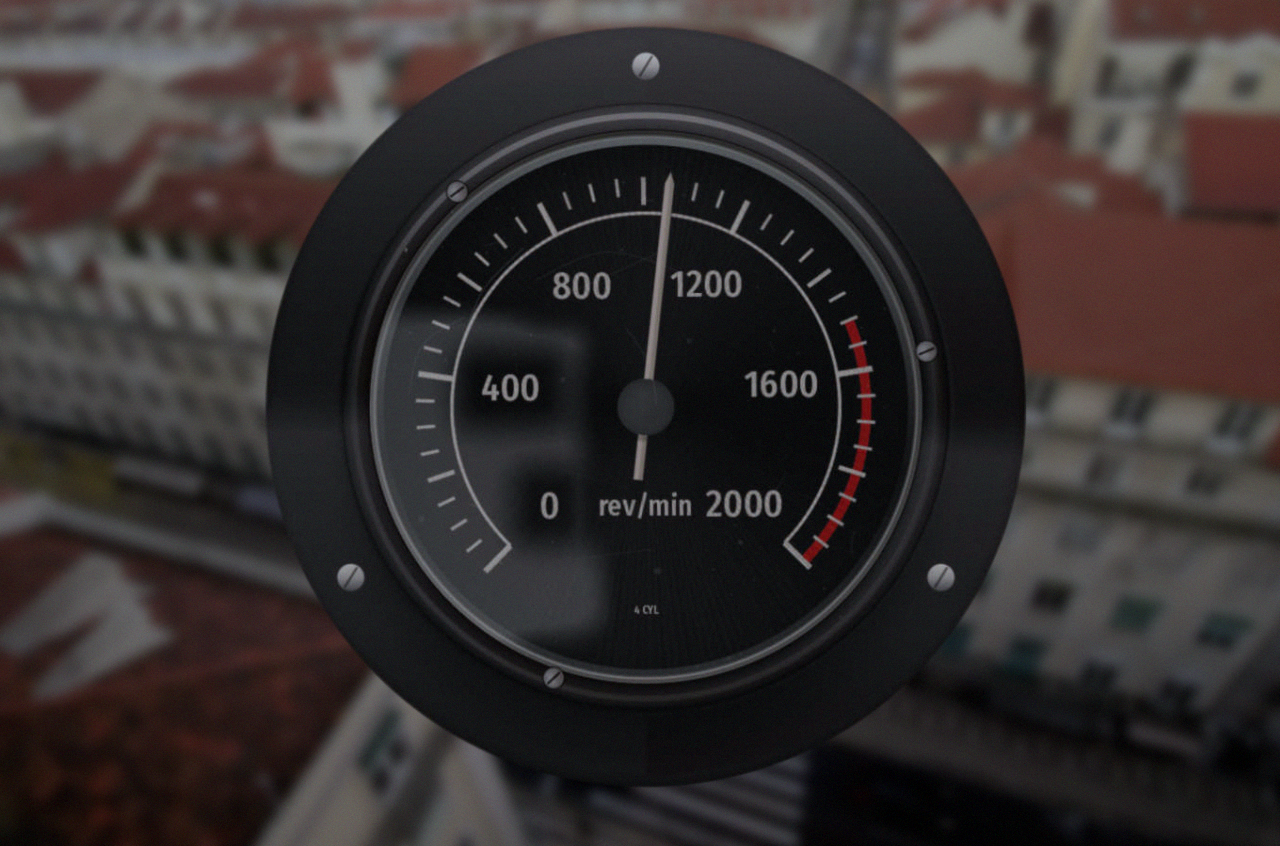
1050 rpm
